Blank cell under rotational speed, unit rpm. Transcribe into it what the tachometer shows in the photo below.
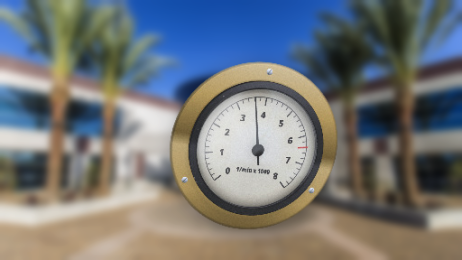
3600 rpm
